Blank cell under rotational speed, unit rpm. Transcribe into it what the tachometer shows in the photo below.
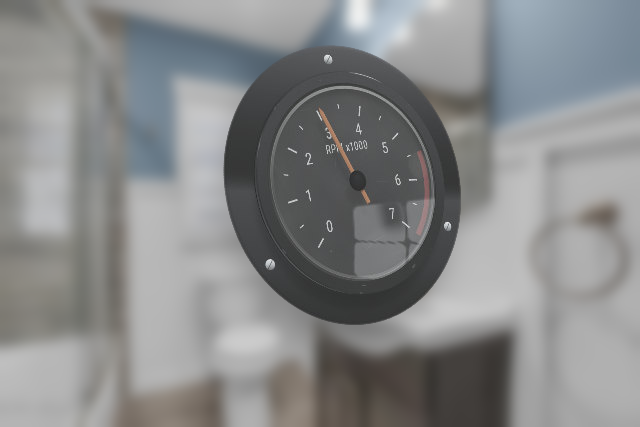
3000 rpm
